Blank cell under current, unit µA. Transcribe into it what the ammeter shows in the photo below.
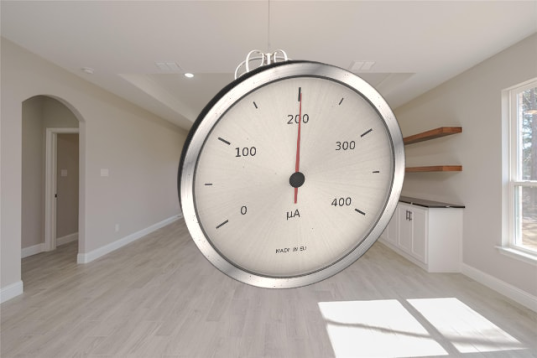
200 µA
